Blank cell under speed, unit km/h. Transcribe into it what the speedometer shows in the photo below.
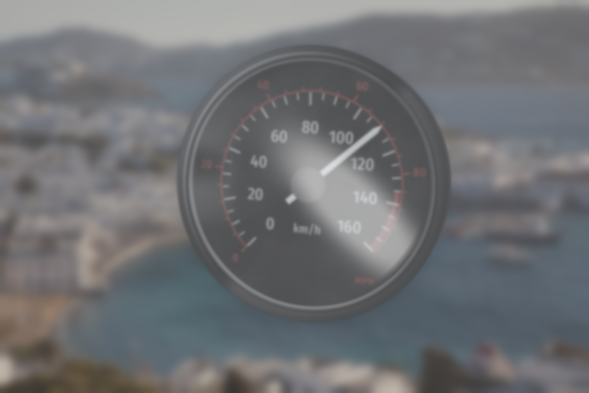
110 km/h
